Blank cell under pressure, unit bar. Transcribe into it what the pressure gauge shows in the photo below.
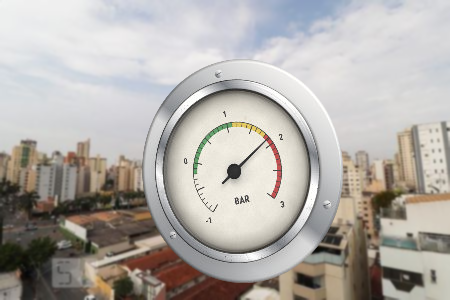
1.9 bar
